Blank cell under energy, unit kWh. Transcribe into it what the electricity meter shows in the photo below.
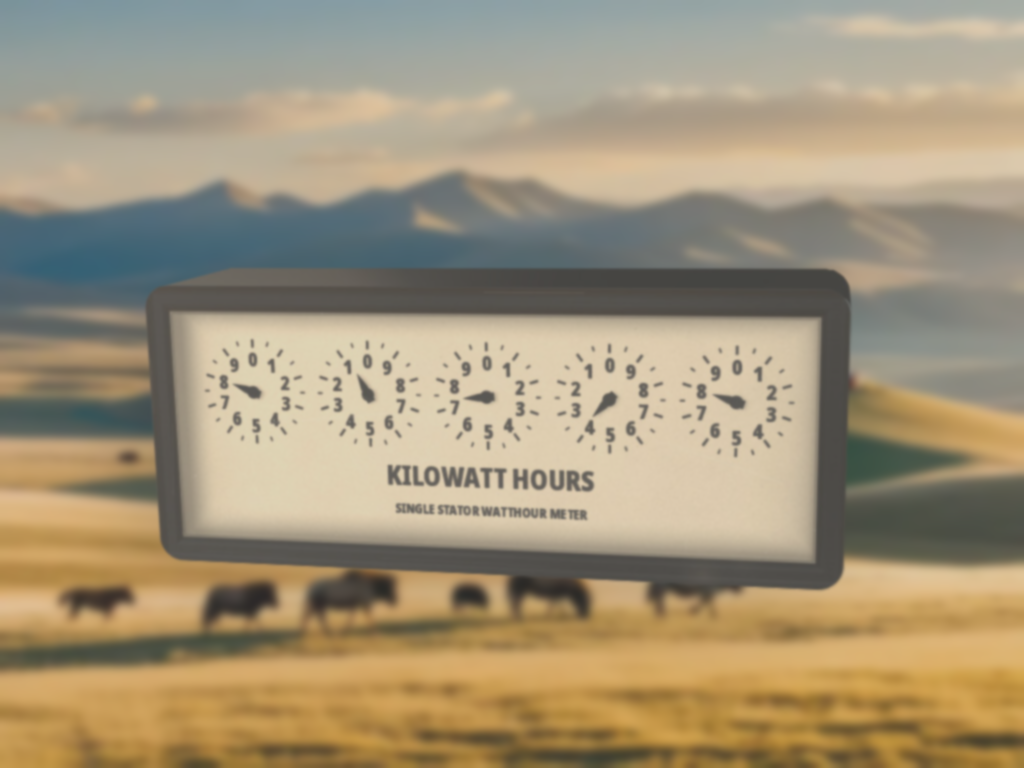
80738 kWh
